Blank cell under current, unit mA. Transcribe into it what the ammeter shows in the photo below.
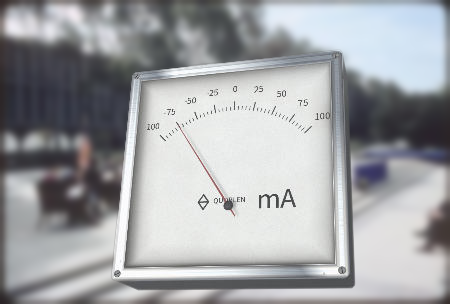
-75 mA
